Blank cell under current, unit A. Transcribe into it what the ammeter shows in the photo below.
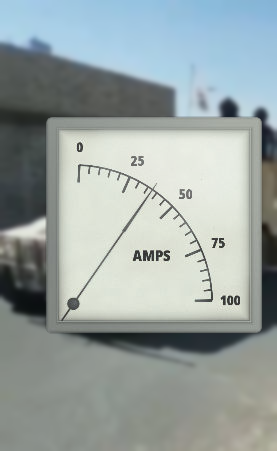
37.5 A
